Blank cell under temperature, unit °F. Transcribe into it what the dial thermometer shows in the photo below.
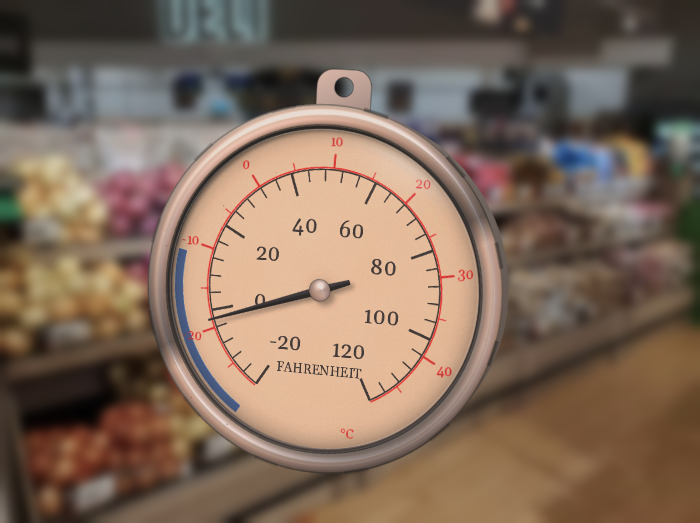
-2 °F
